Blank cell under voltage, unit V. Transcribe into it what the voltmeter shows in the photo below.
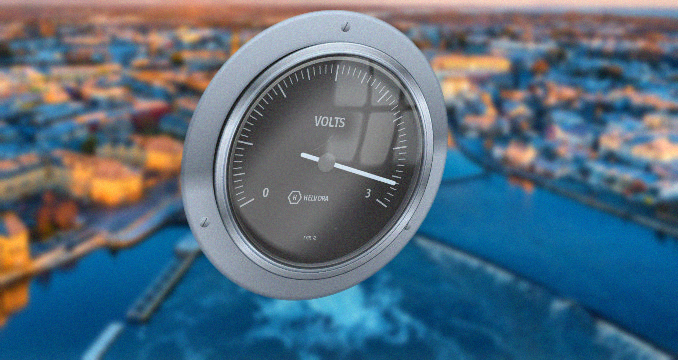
2.8 V
